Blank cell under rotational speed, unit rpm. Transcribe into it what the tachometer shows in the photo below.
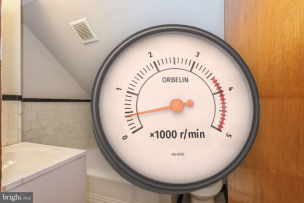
400 rpm
